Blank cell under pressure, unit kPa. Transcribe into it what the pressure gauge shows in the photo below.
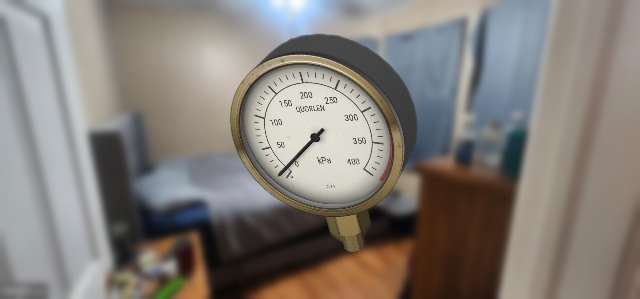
10 kPa
